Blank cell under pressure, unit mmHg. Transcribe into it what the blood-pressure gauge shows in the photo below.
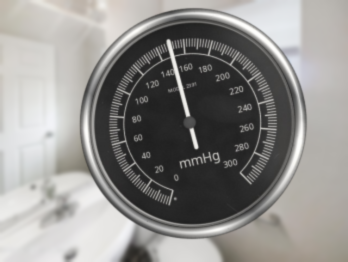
150 mmHg
